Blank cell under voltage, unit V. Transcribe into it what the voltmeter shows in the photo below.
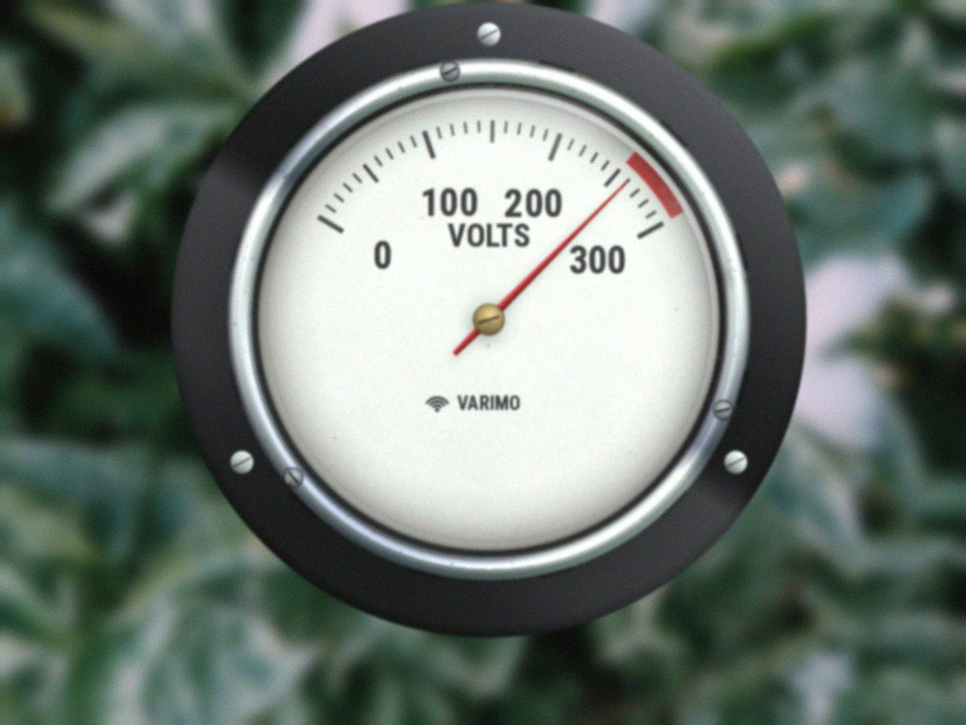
260 V
